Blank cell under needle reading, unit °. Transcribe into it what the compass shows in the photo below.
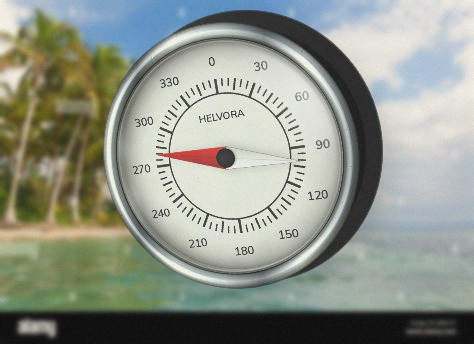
280 °
